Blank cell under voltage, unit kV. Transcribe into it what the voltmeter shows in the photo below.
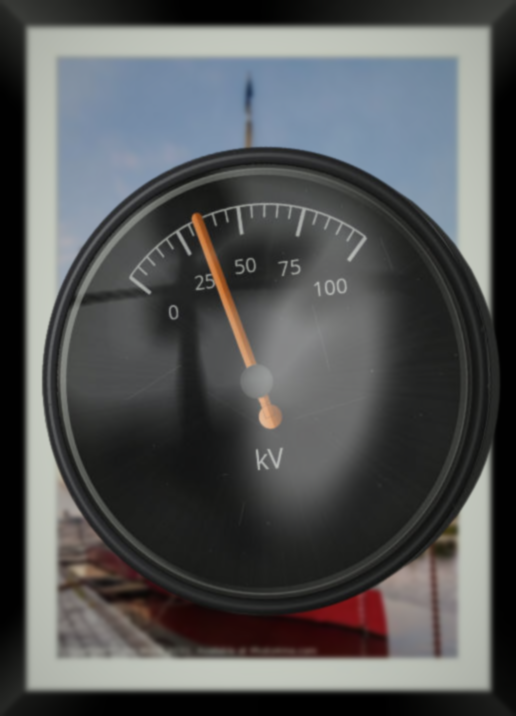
35 kV
